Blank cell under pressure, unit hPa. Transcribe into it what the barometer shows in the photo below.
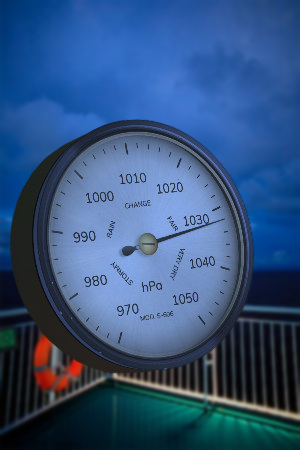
1032 hPa
